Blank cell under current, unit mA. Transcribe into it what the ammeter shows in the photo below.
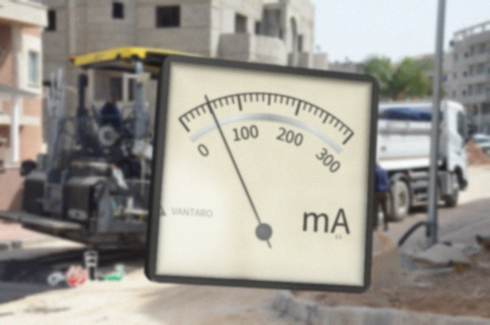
50 mA
